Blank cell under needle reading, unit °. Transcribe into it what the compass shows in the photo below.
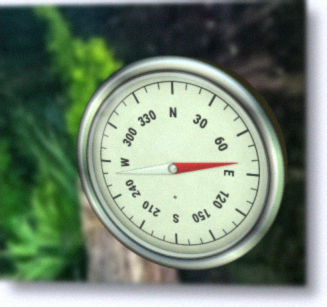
80 °
